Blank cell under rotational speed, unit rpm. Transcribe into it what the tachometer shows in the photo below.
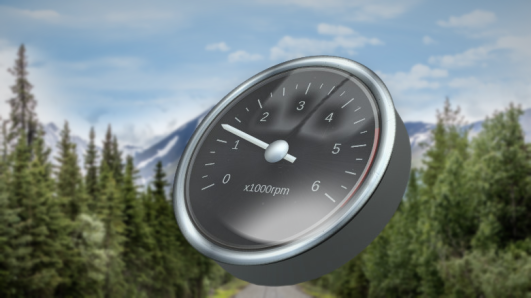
1250 rpm
